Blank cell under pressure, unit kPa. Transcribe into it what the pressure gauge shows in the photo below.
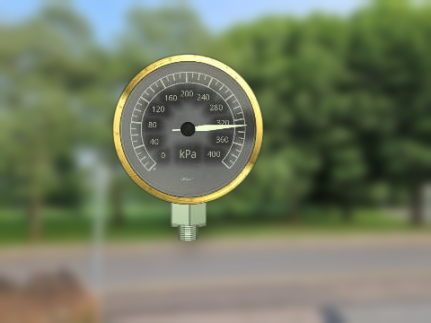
330 kPa
